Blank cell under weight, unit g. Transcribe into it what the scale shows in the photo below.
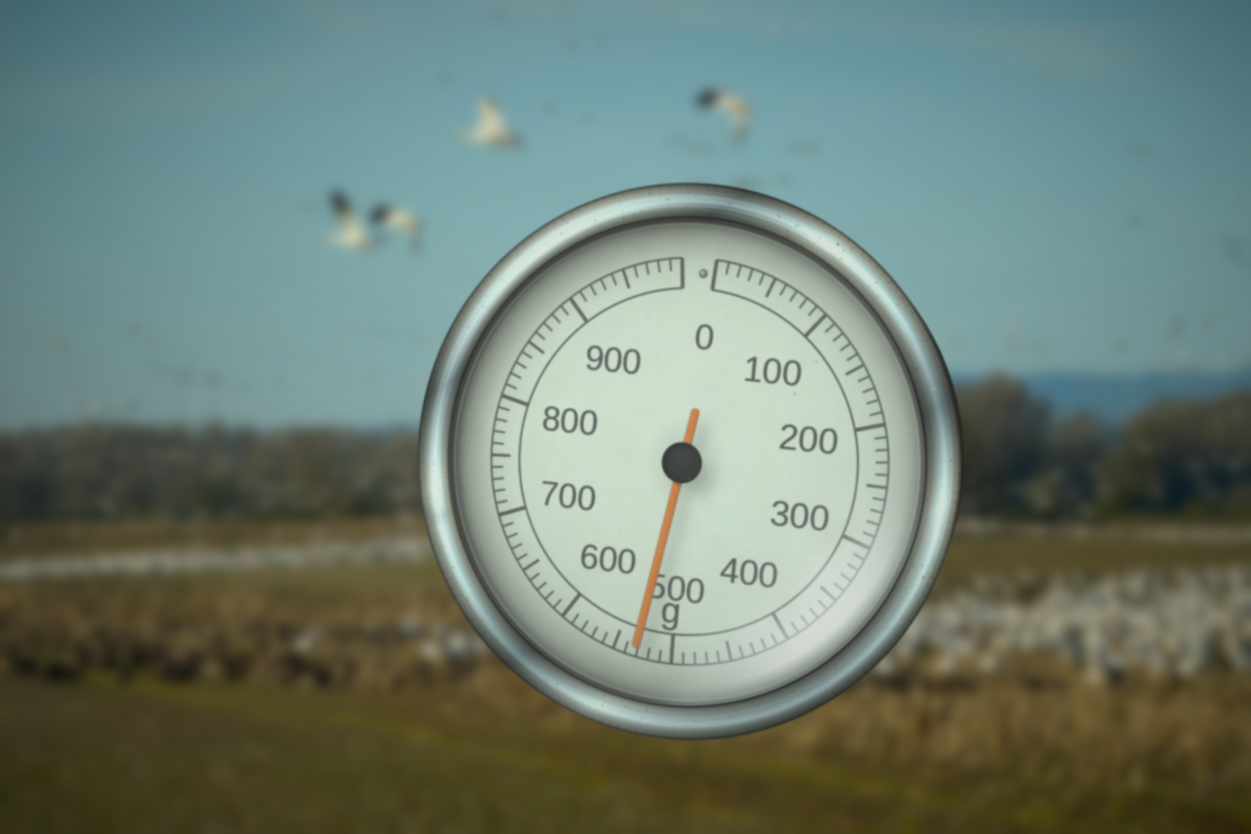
530 g
